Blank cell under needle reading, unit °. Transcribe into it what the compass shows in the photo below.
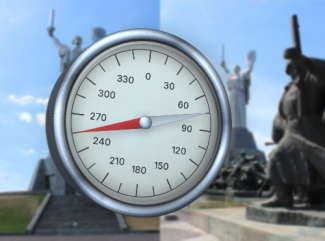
255 °
